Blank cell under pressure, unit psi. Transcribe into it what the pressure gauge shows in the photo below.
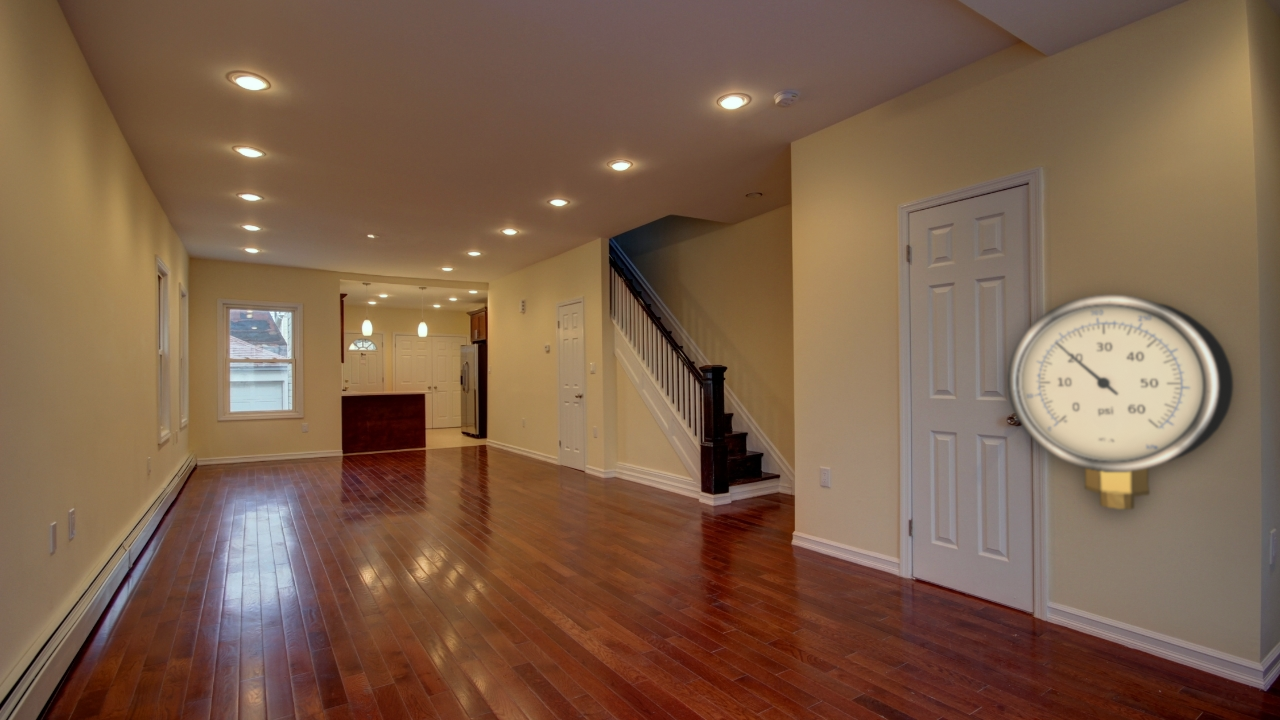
20 psi
